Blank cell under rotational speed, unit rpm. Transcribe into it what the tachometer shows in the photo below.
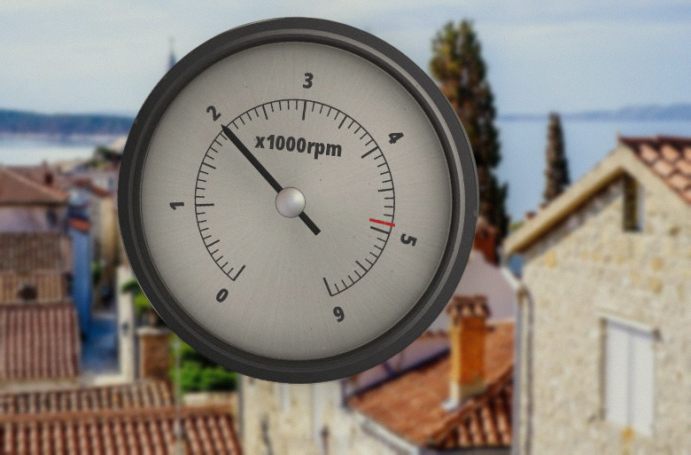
2000 rpm
